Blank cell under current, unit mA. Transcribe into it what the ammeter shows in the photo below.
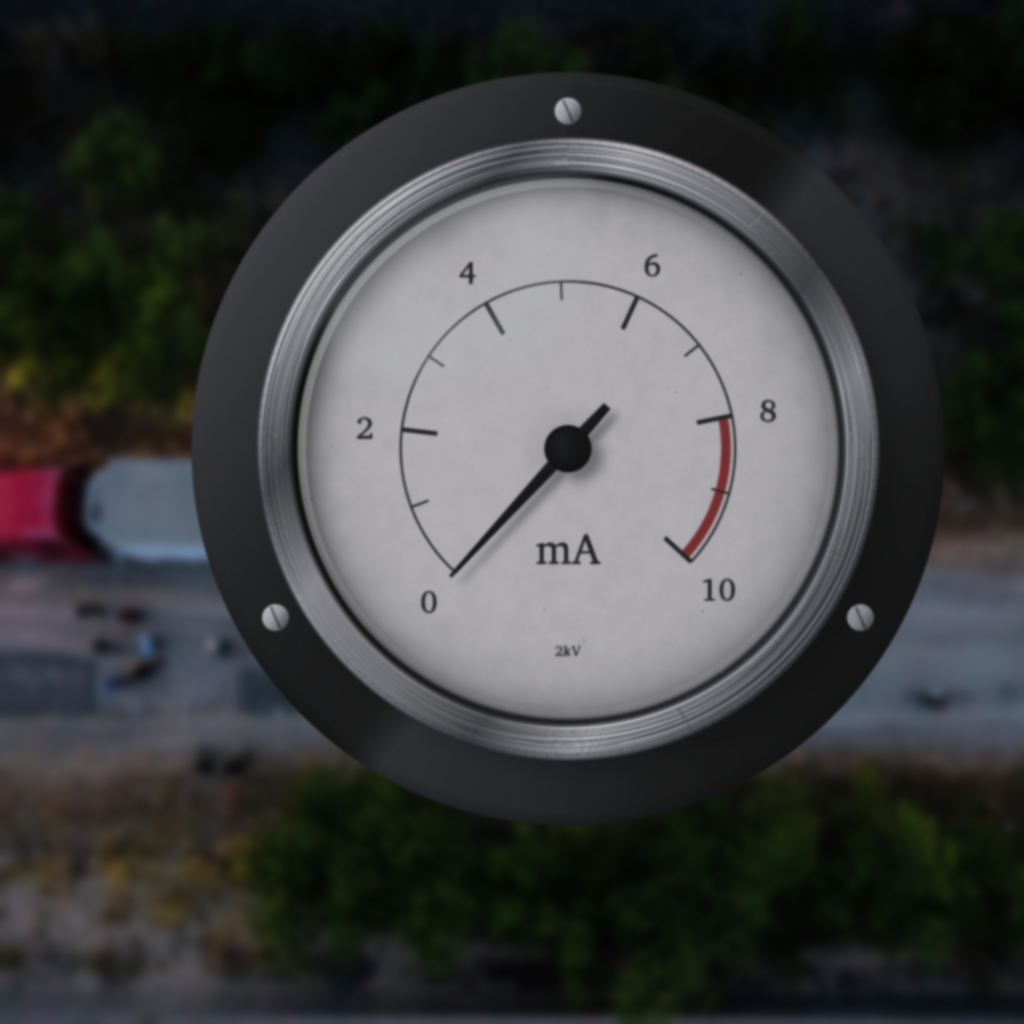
0 mA
